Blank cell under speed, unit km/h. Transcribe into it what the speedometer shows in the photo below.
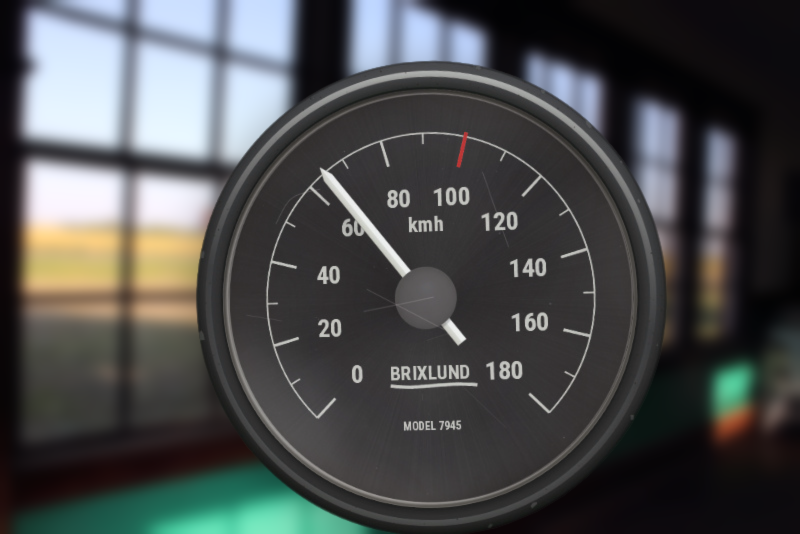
65 km/h
